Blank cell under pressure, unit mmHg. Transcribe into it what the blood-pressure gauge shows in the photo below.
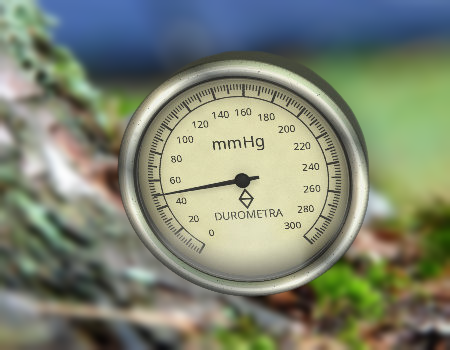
50 mmHg
